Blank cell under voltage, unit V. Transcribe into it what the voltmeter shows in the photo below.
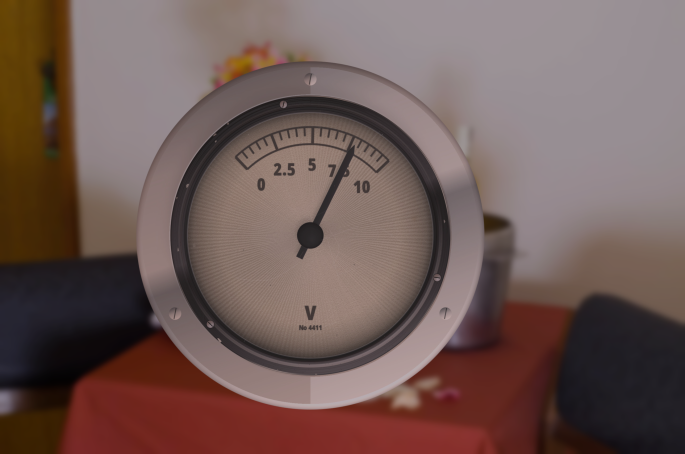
7.75 V
